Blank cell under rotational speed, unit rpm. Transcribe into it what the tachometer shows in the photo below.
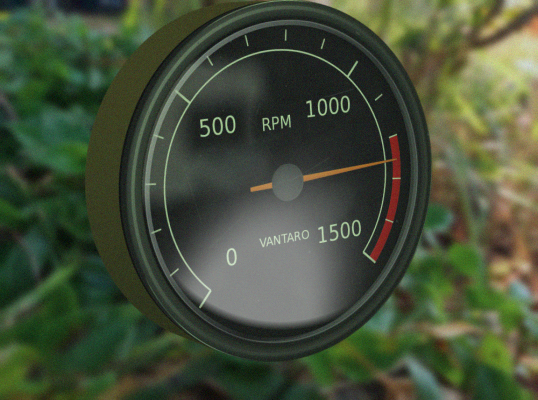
1250 rpm
